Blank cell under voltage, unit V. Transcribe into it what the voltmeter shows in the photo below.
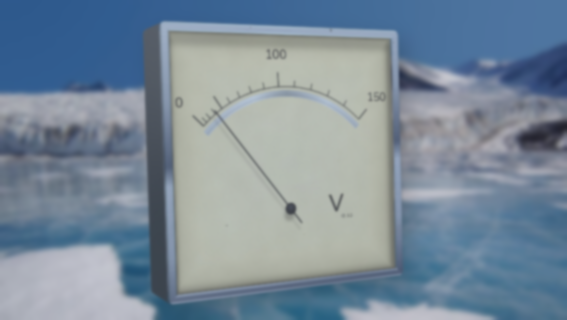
40 V
